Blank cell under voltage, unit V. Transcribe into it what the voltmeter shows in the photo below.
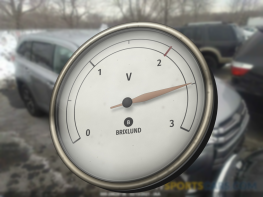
2.5 V
